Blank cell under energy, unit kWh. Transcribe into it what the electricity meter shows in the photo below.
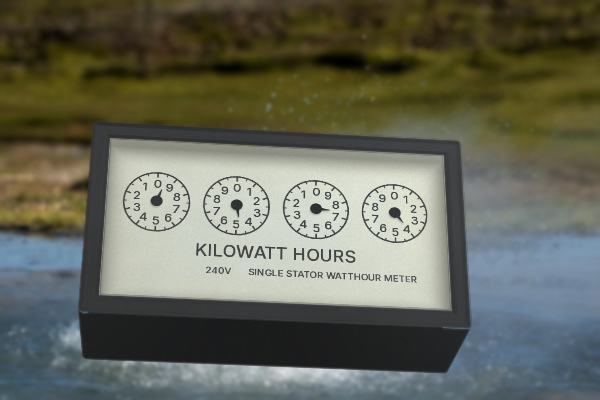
9474 kWh
